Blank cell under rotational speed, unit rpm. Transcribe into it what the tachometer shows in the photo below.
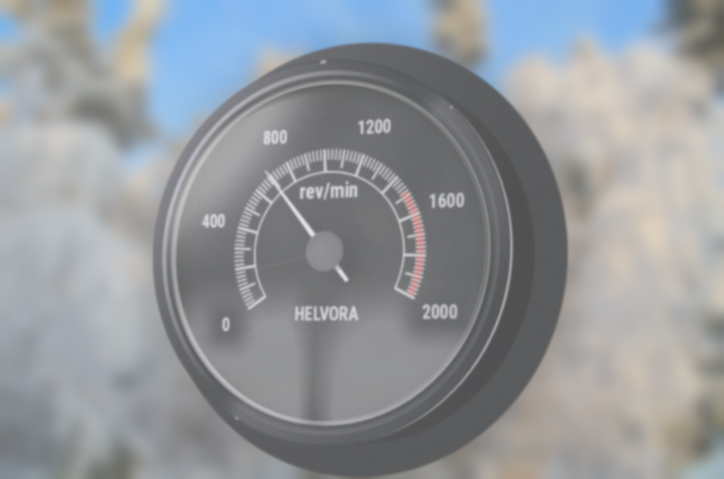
700 rpm
